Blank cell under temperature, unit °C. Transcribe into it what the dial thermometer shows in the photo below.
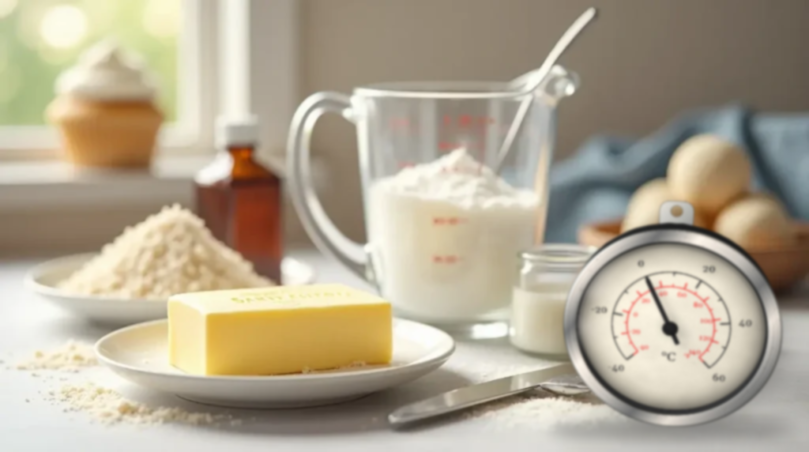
0 °C
